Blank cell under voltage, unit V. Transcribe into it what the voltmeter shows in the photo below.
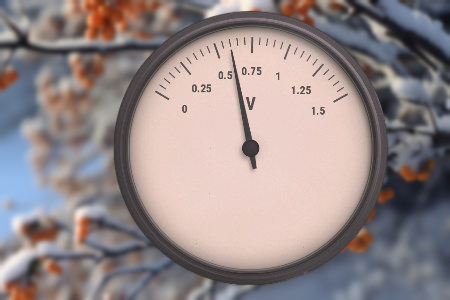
0.6 V
